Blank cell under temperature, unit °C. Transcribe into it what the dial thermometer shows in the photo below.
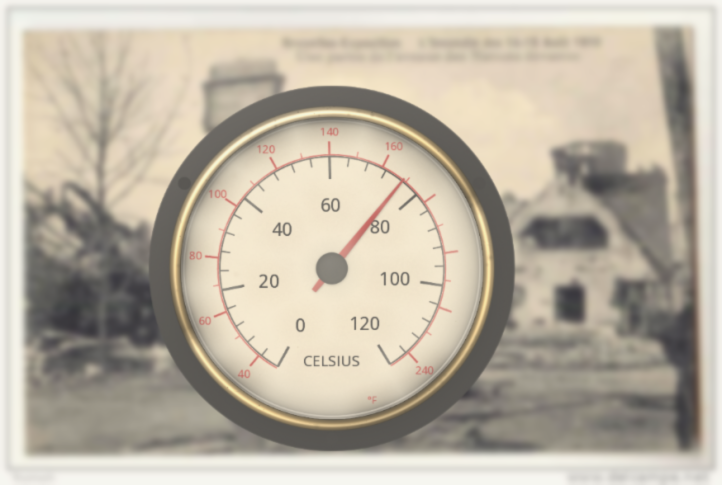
76 °C
